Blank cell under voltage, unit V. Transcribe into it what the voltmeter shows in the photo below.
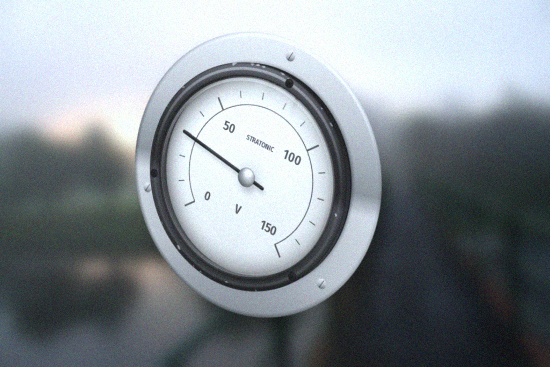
30 V
